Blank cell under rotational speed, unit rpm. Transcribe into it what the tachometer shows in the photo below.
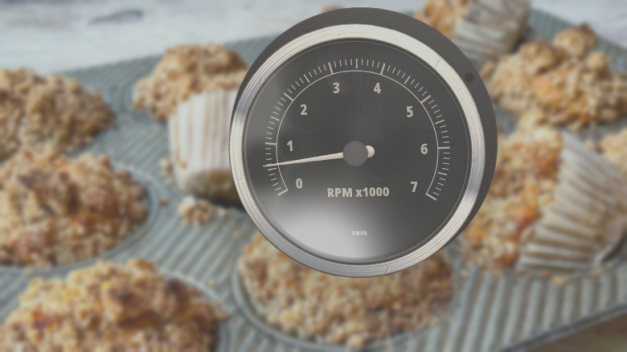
600 rpm
